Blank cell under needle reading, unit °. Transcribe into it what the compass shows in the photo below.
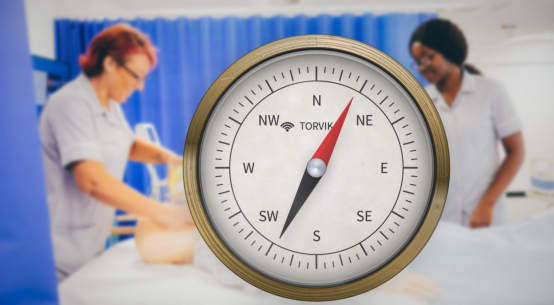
27.5 °
